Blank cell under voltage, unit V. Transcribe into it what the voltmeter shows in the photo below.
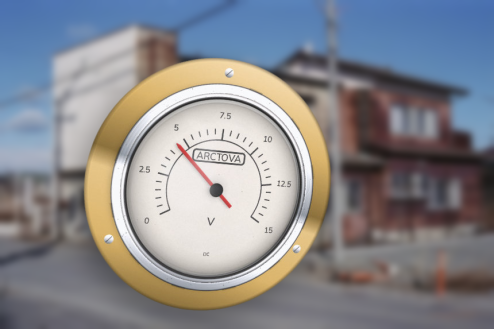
4.5 V
